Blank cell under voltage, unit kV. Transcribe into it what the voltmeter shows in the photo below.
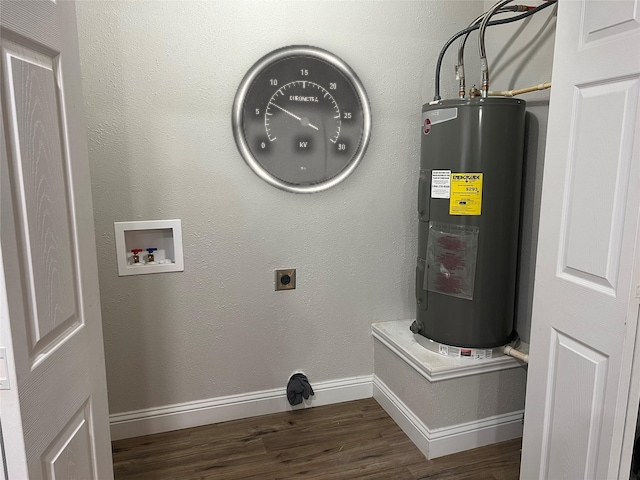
7 kV
